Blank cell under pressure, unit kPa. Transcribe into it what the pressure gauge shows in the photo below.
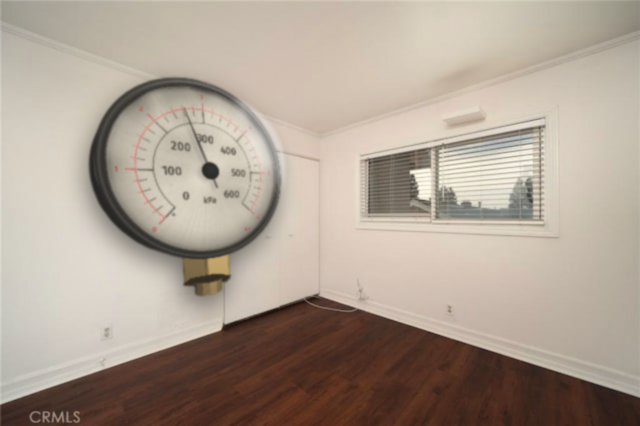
260 kPa
